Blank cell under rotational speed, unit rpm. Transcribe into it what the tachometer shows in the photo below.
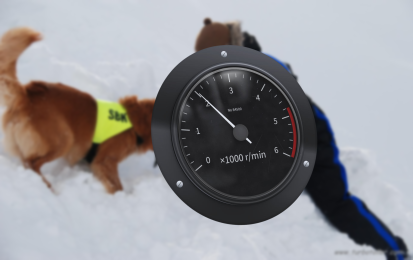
2000 rpm
